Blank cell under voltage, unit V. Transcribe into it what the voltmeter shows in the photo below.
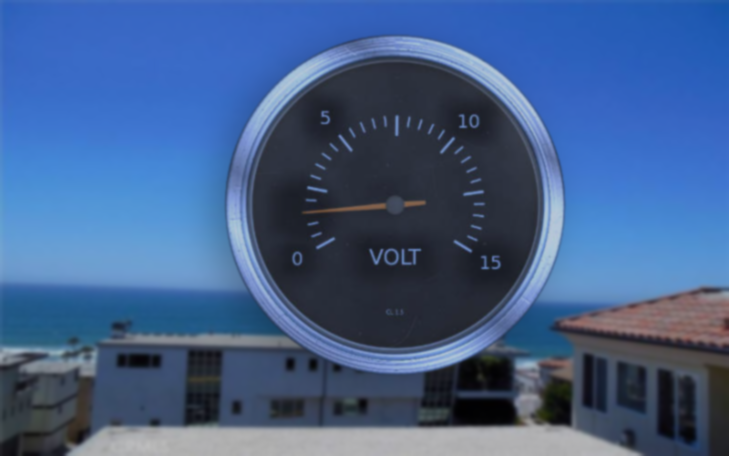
1.5 V
